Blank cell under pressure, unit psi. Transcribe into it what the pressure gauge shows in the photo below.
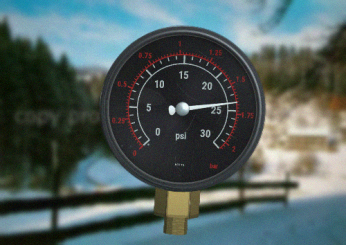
24 psi
